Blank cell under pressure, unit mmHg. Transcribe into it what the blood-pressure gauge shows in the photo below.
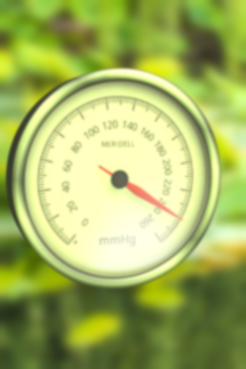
240 mmHg
